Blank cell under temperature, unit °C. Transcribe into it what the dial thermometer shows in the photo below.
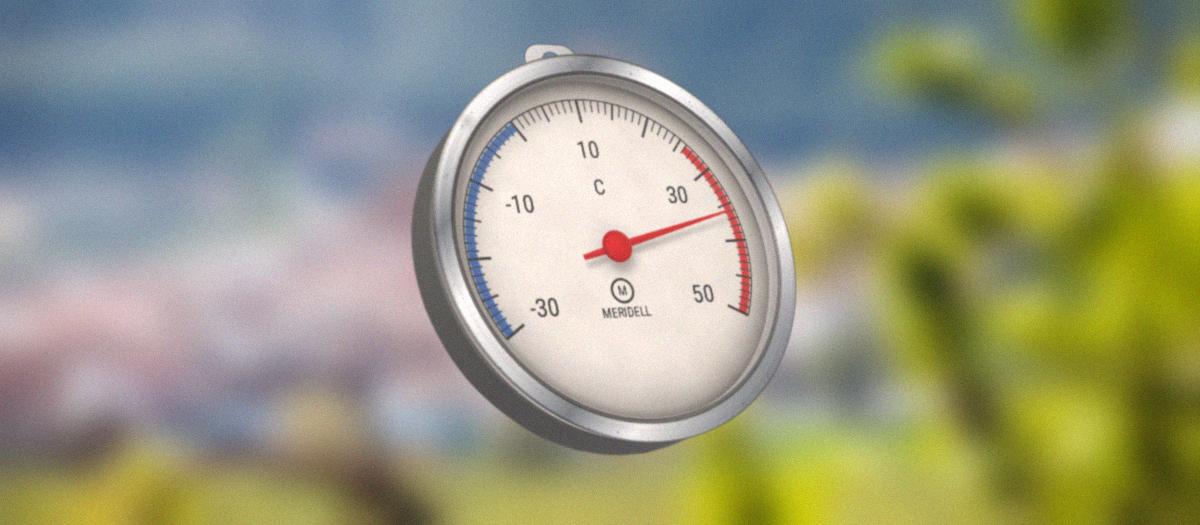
36 °C
